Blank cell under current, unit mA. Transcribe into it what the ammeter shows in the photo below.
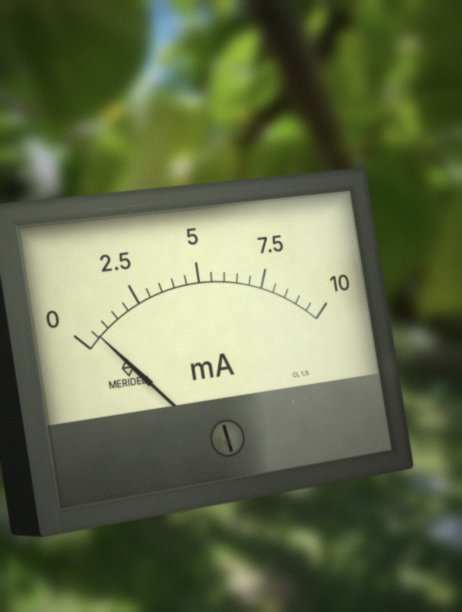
0.5 mA
